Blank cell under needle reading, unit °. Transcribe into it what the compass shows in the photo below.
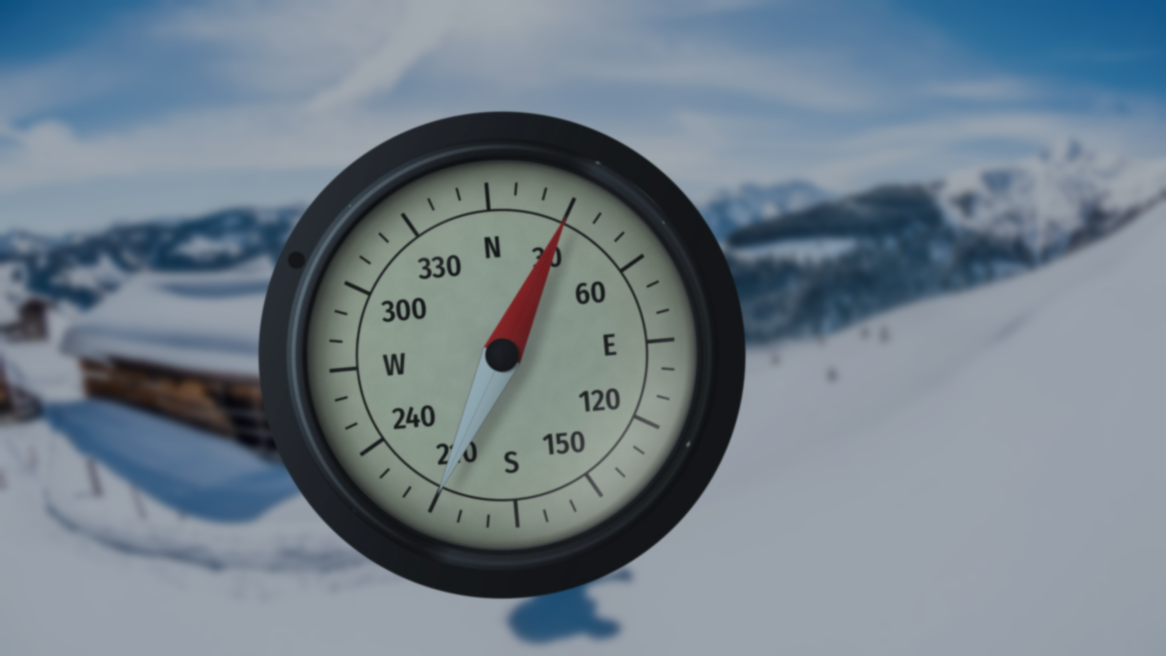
30 °
